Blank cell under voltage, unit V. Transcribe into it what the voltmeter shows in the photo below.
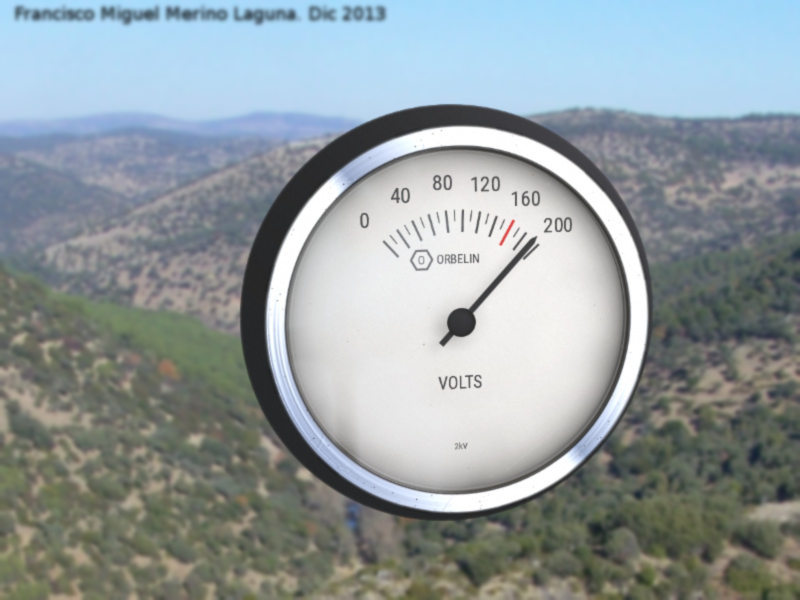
190 V
